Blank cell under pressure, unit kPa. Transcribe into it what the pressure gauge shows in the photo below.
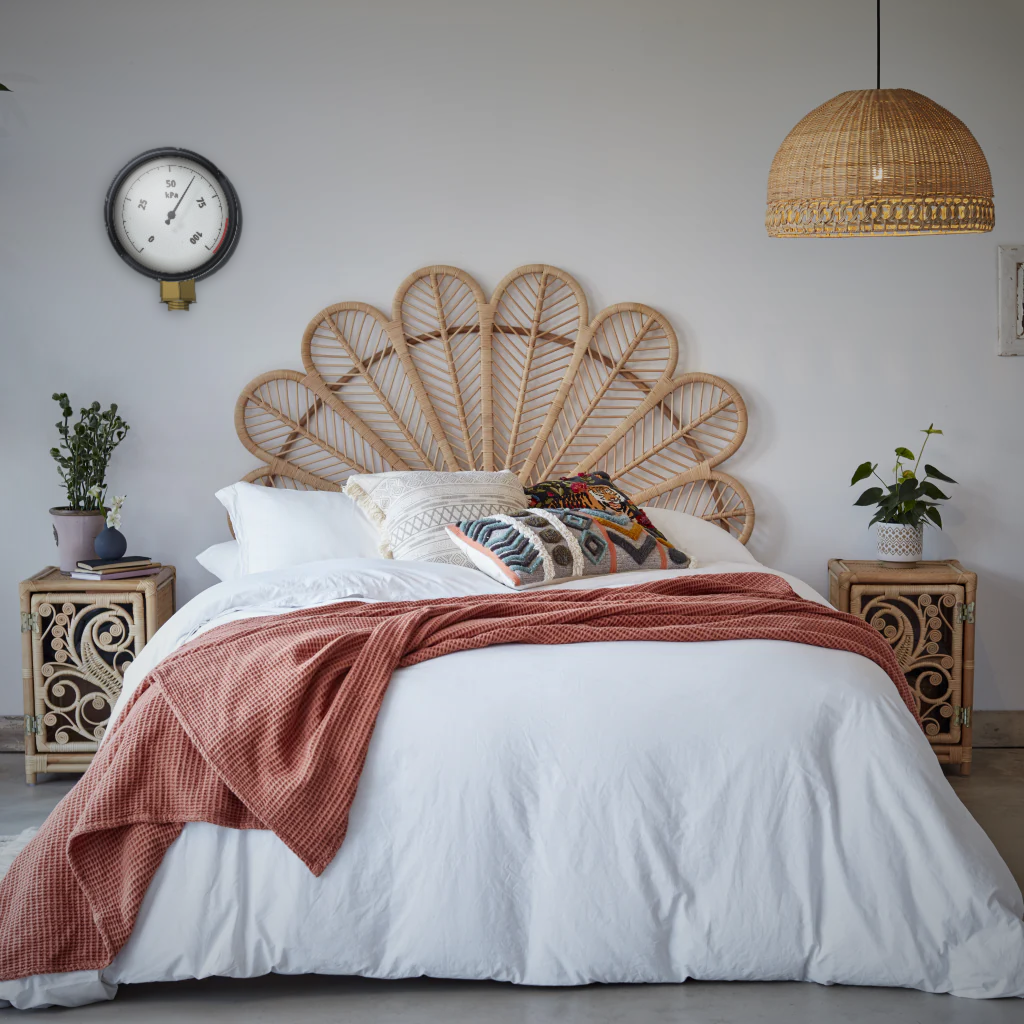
62.5 kPa
